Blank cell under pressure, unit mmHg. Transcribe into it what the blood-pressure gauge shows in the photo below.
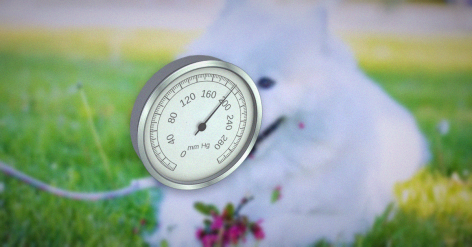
190 mmHg
